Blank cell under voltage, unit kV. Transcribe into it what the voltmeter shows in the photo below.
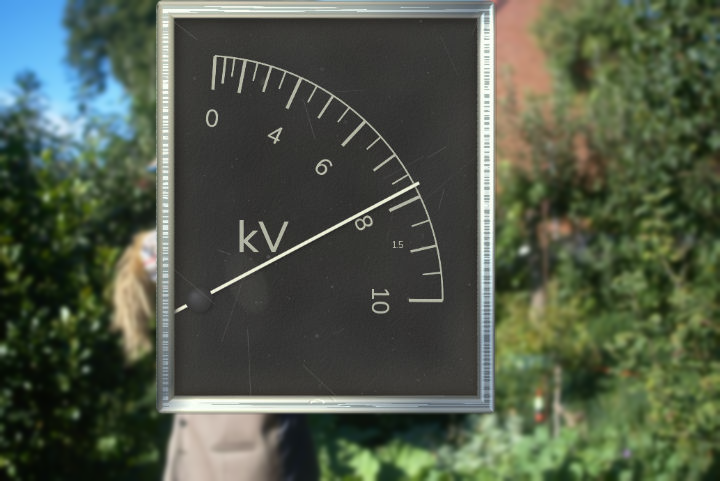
7.75 kV
